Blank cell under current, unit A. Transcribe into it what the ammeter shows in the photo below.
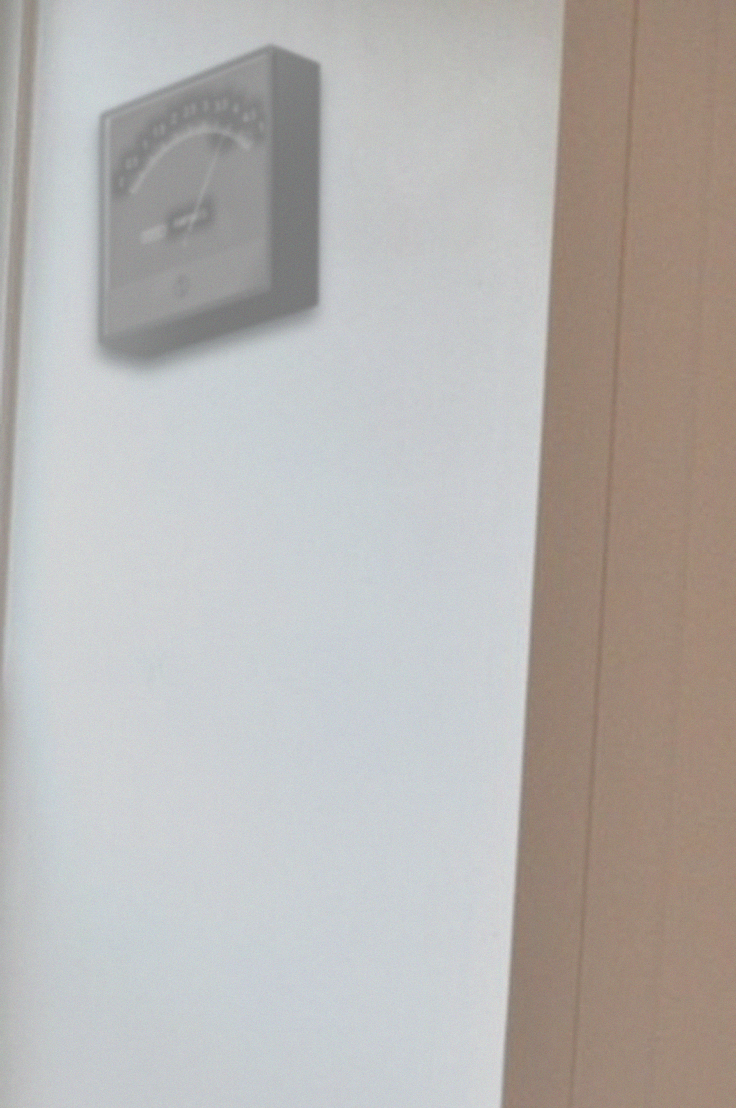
4 A
